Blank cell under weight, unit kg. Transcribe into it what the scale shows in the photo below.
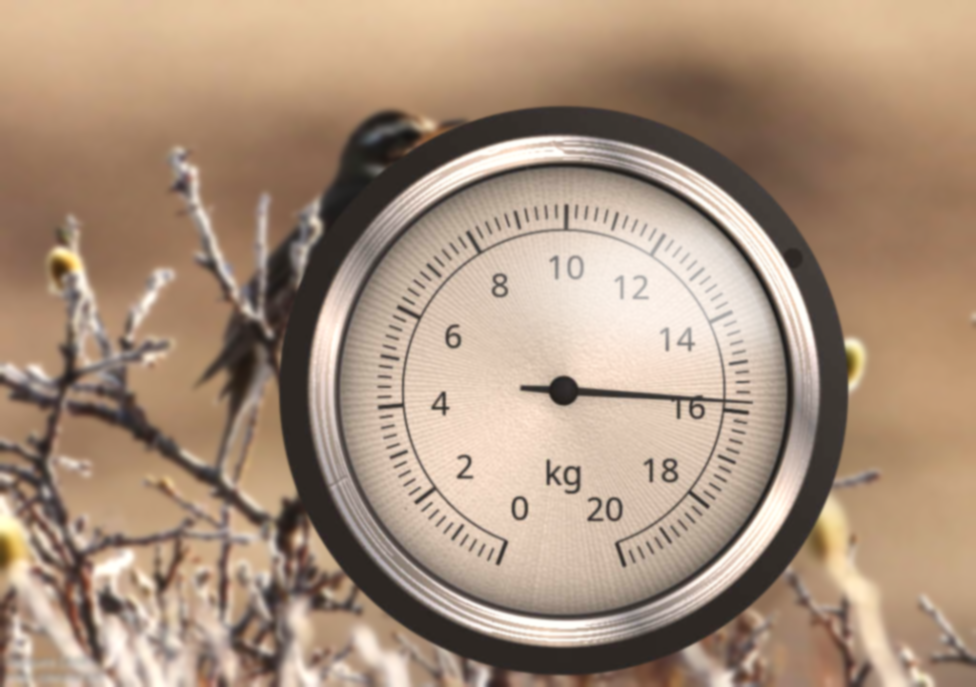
15.8 kg
